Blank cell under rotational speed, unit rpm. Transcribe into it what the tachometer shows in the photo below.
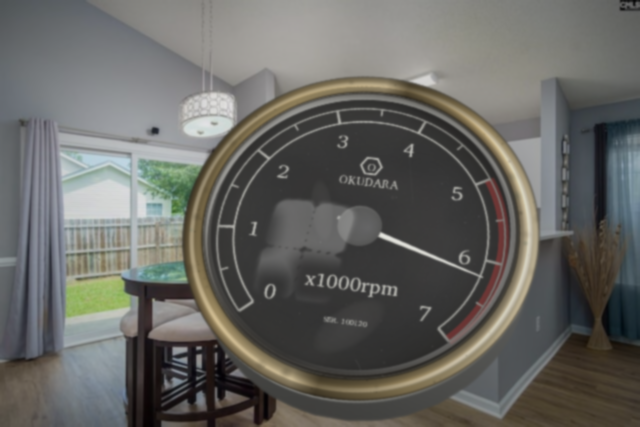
6250 rpm
